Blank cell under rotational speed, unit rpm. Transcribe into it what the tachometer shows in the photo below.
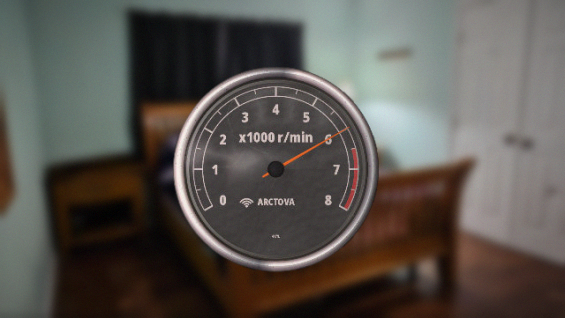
6000 rpm
